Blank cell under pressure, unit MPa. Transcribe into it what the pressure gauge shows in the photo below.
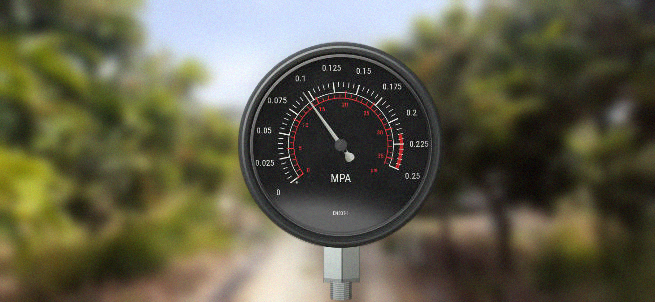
0.095 MPa
